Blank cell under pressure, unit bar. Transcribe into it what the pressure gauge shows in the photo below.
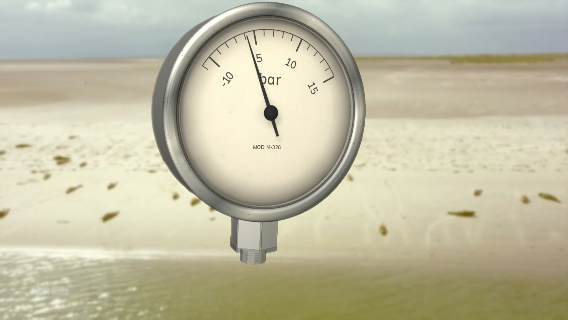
4 bar
